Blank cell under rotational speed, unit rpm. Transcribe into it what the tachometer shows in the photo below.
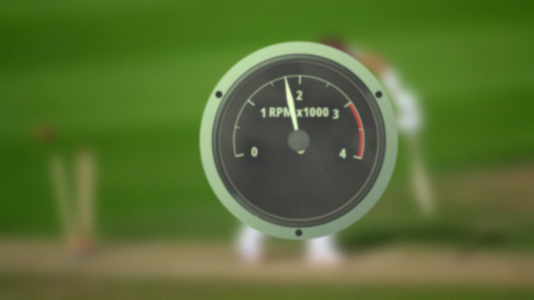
1750 rpm
